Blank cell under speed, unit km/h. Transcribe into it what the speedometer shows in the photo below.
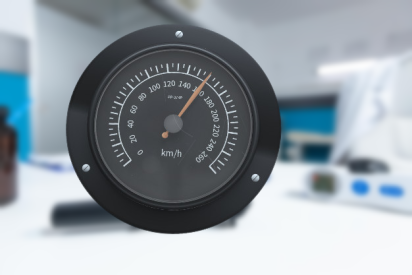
160 km/h
